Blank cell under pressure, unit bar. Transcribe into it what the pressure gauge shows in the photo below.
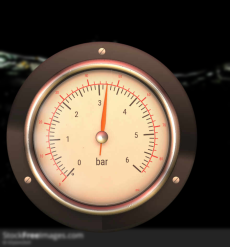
3.2 bar
